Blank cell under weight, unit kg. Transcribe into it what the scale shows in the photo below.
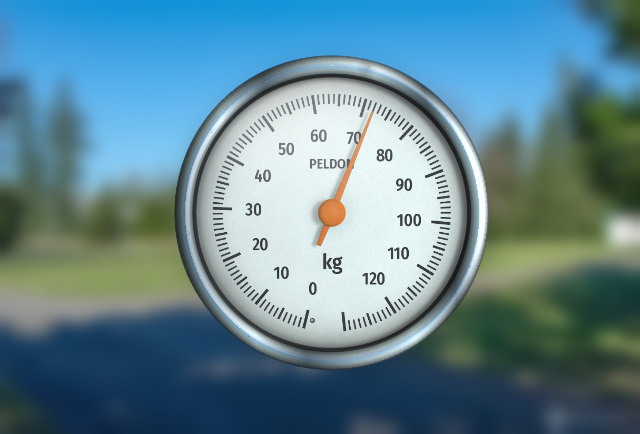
72 kg
